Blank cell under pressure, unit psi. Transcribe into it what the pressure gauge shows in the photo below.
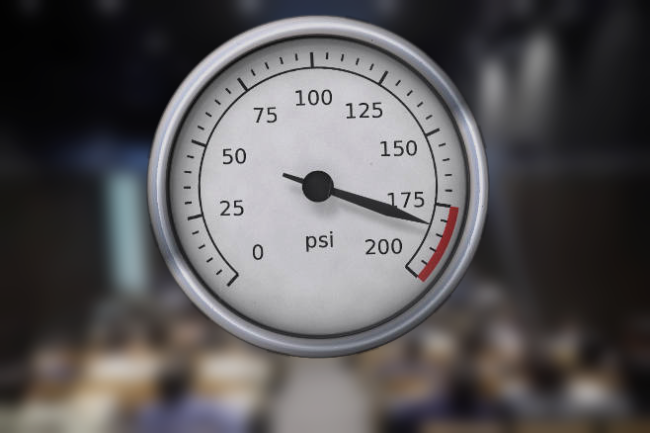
182.5 psi
